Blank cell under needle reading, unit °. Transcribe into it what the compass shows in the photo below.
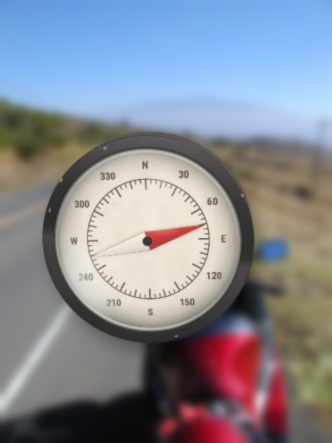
75 °
